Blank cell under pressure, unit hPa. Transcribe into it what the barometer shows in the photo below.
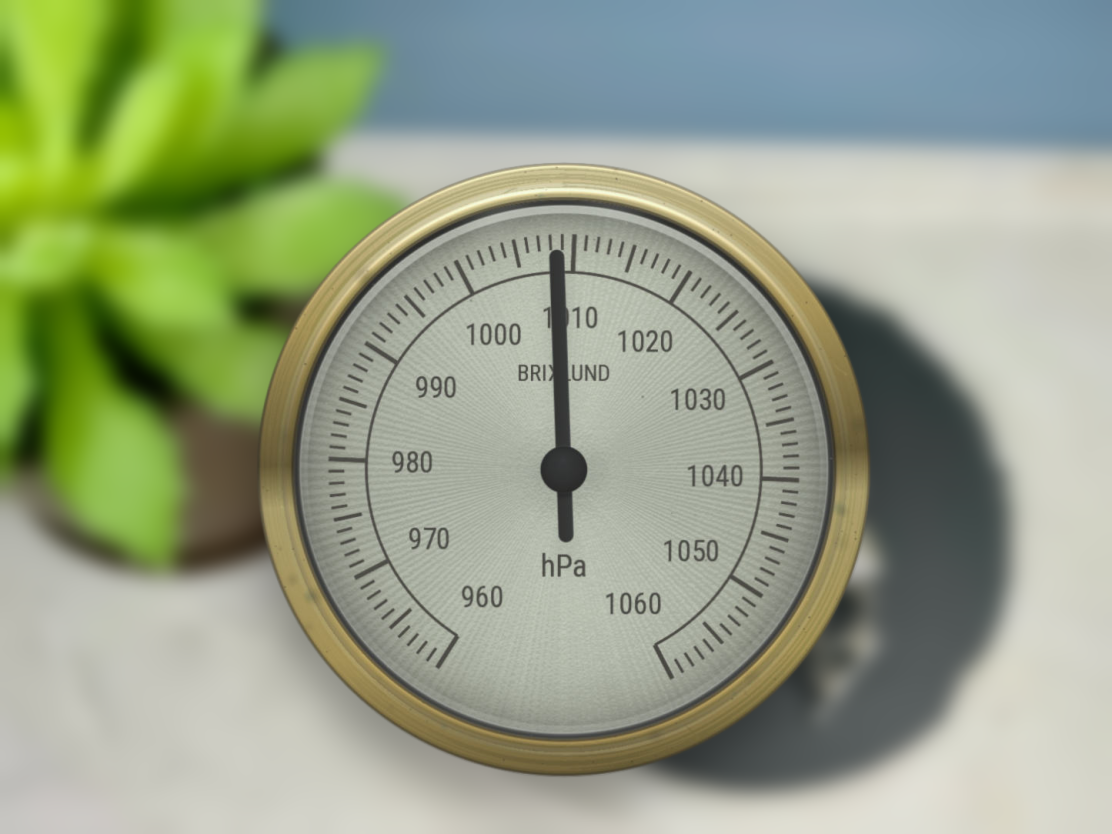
1008.5 hPa
